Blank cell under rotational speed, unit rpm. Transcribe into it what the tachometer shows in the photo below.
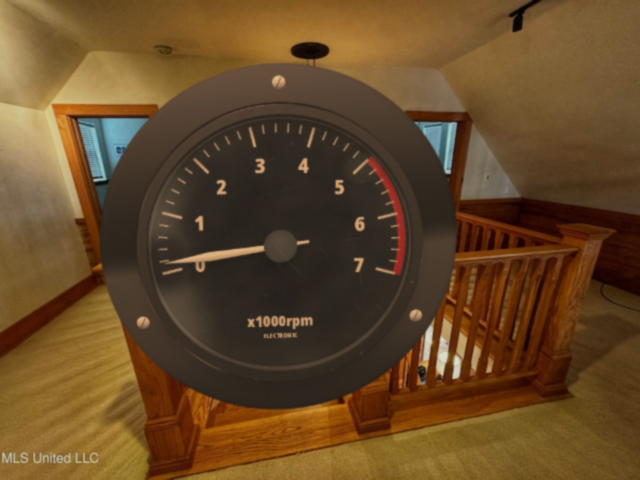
200 rpm
